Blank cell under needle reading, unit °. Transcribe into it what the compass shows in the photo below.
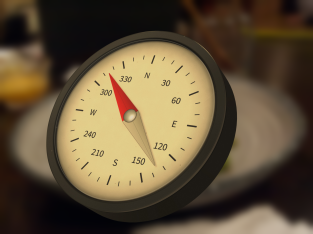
315 °
